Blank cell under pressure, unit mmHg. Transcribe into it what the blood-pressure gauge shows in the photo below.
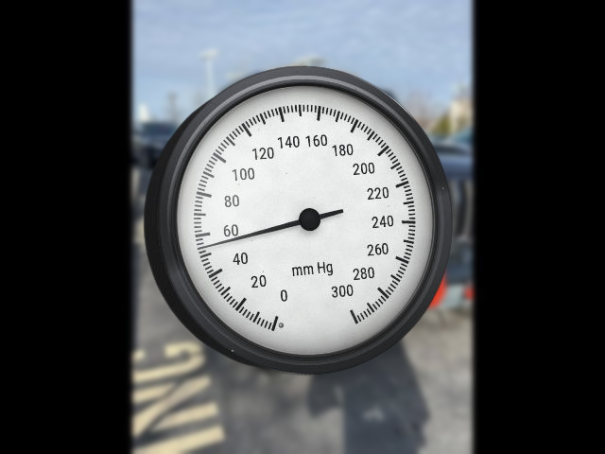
54 mmHg
